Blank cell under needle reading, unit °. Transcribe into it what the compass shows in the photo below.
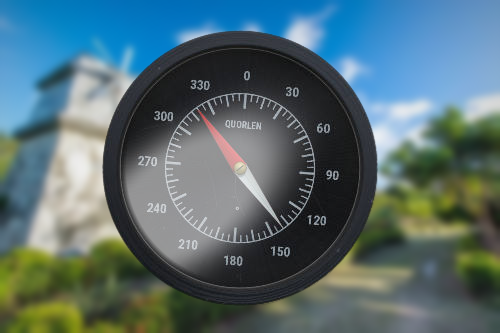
320 °
